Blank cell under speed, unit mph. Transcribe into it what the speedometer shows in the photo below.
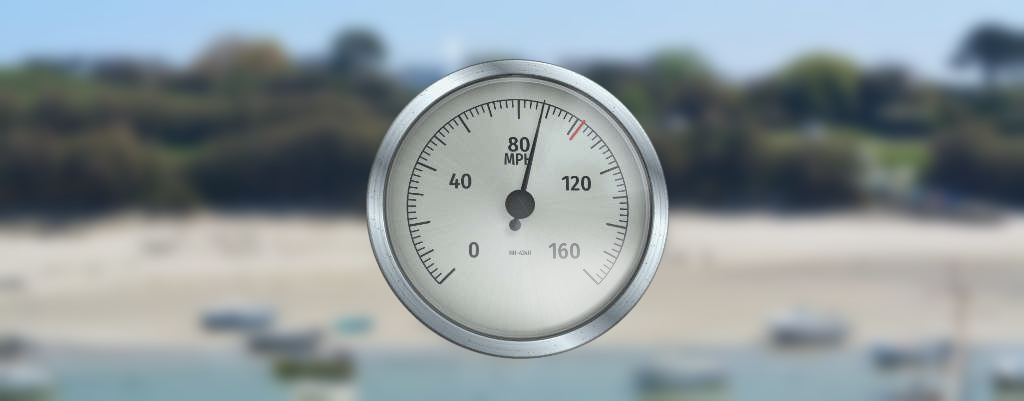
88 mph
